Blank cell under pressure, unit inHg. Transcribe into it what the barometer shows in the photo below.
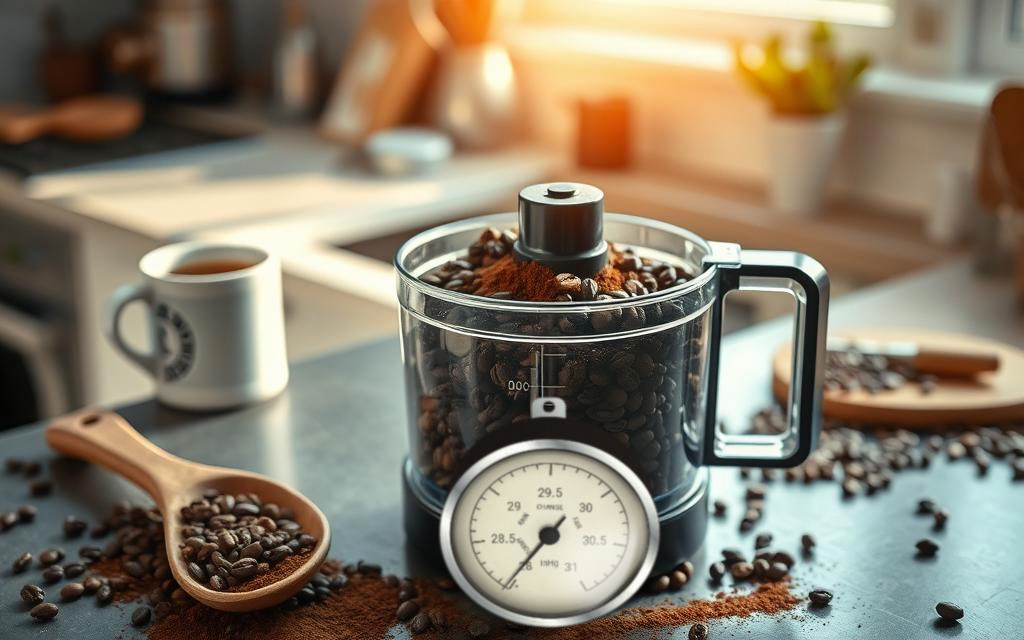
28.05 inHg
